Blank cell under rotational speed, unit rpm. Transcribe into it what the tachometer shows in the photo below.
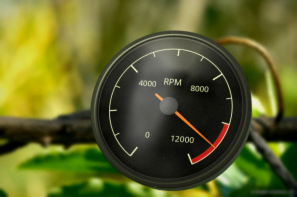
11000 rpm
